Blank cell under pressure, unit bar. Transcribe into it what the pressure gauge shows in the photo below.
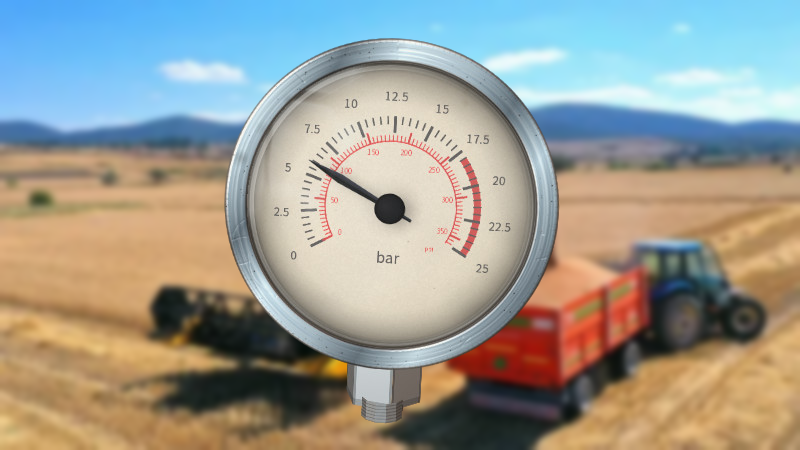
6 bar
